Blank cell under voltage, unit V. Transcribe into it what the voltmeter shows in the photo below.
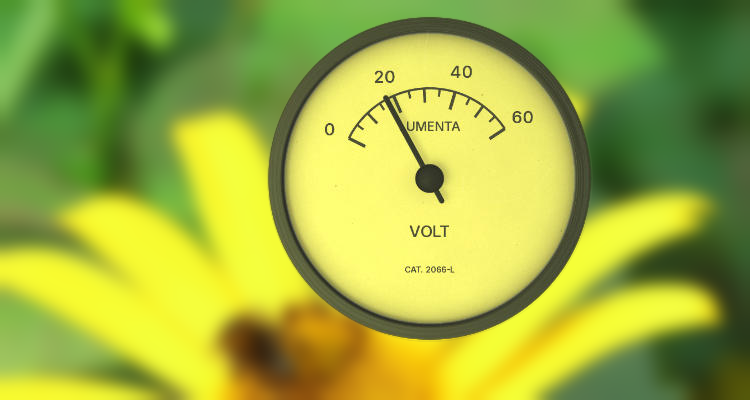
17.5 V
